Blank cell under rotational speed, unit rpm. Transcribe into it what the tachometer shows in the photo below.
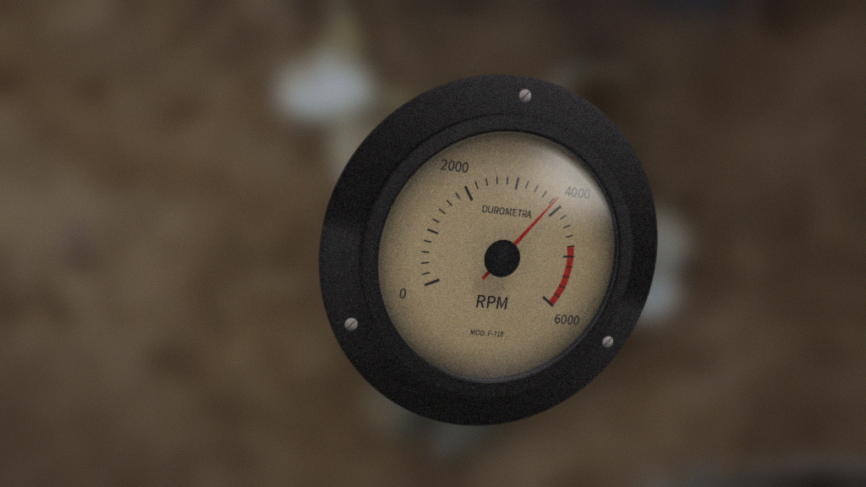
3800 rpm
